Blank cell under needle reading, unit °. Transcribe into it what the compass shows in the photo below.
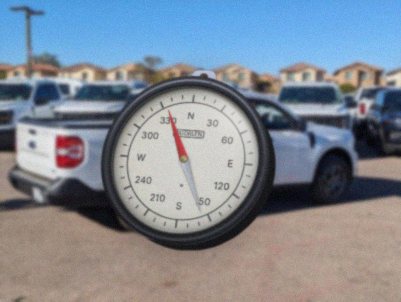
335 °
